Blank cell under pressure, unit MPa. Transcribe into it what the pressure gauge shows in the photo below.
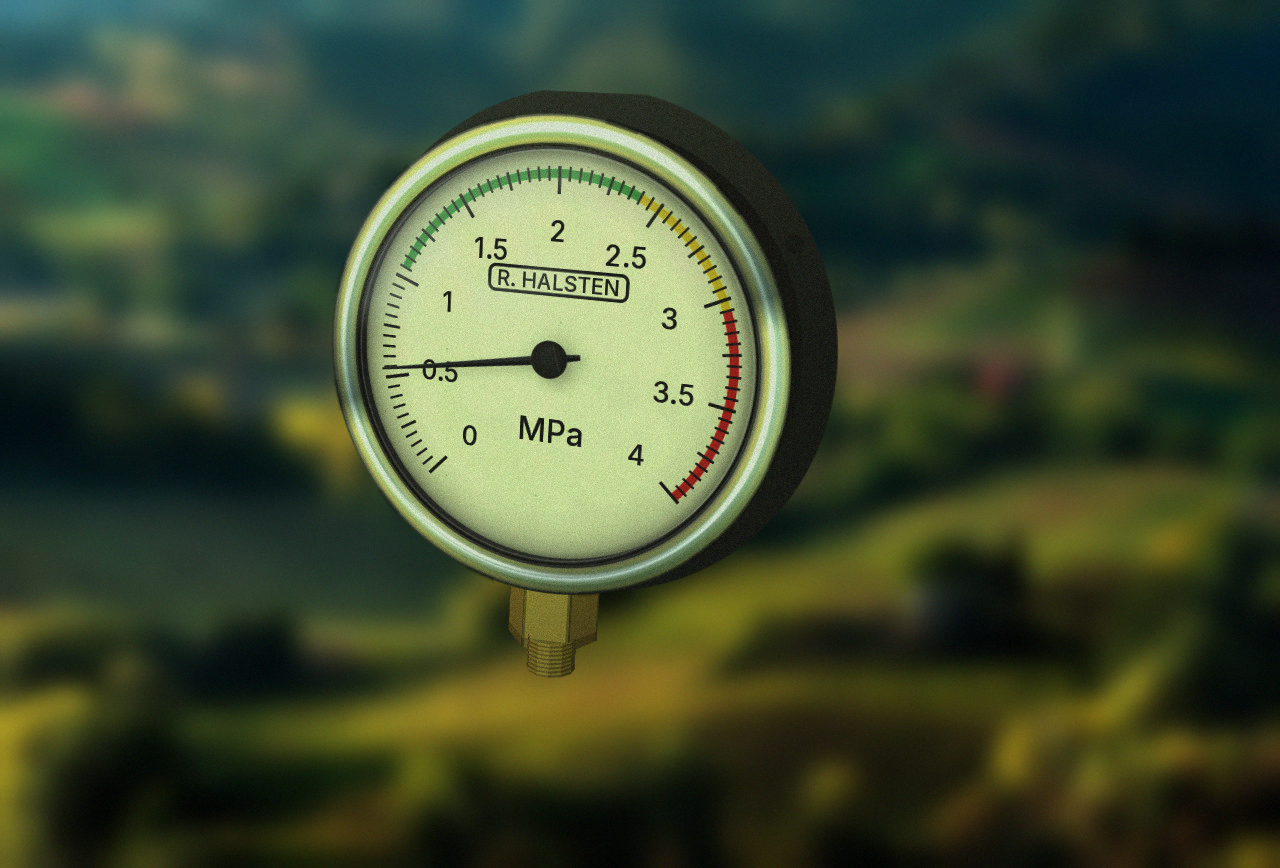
0.55 MPa
